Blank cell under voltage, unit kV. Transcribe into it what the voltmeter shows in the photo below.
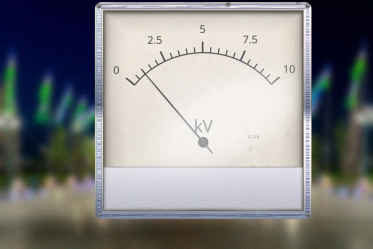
1 kV
